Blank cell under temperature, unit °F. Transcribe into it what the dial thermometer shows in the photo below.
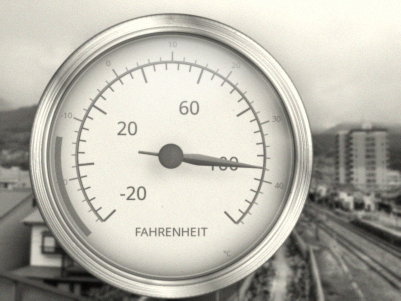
100 °F
